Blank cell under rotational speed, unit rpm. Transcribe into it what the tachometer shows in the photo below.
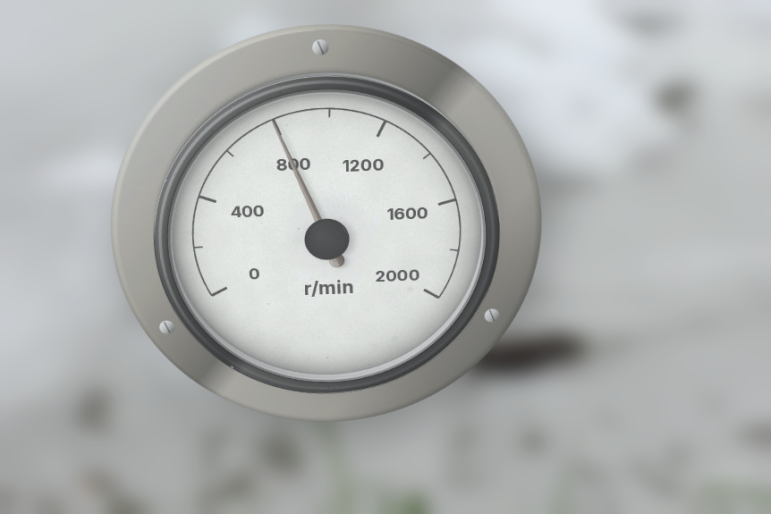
800 rpm
